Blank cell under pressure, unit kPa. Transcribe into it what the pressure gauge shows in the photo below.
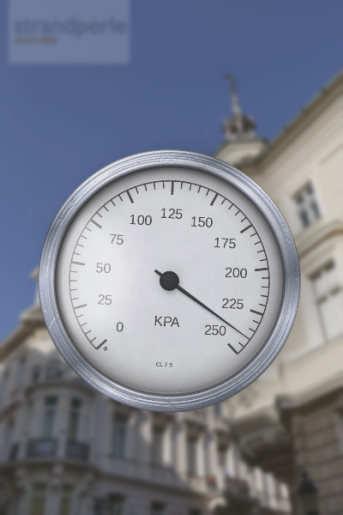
240 kPa
